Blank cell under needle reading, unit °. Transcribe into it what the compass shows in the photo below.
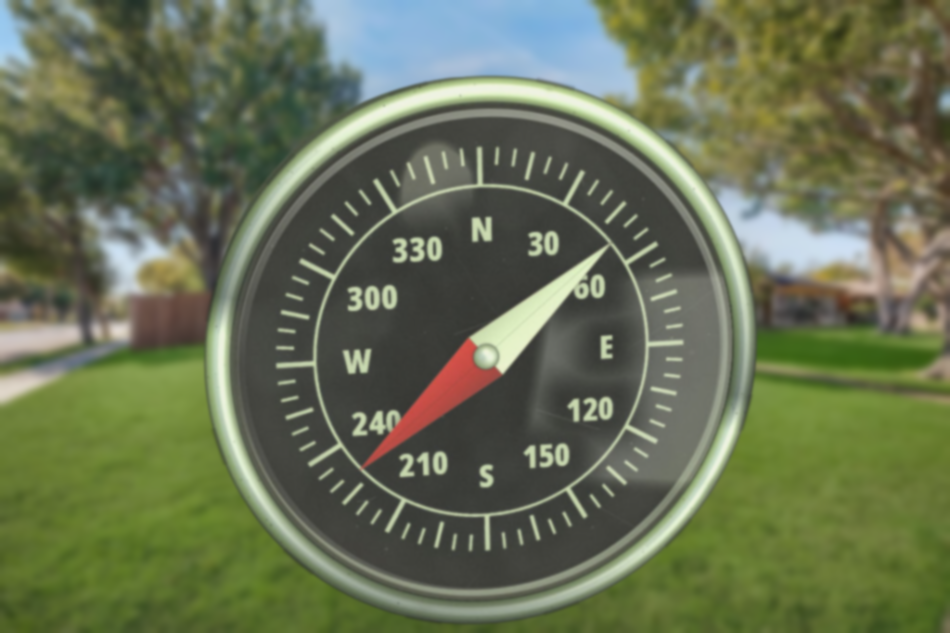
230 °
